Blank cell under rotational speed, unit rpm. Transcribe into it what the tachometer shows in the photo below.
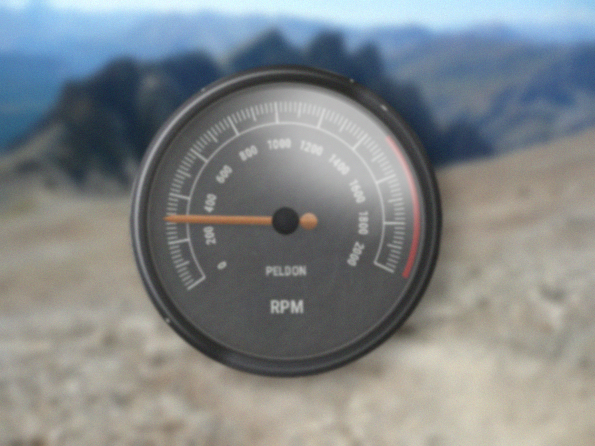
300 rpm
